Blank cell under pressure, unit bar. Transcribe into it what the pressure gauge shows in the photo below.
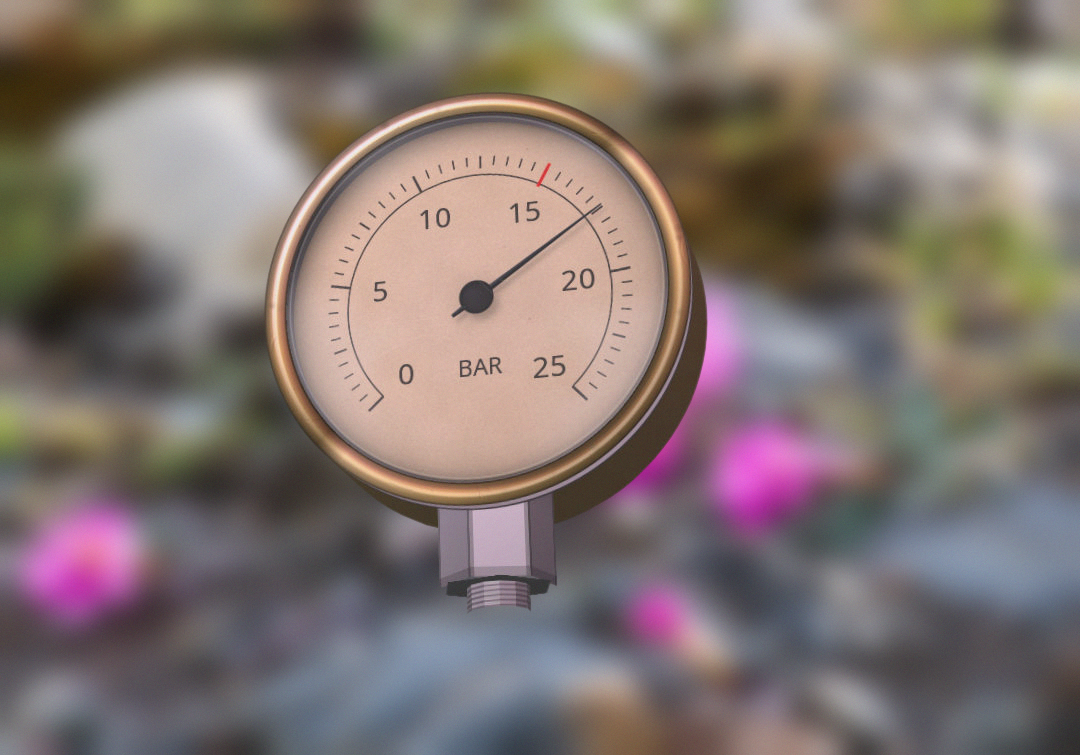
17.5 bar
